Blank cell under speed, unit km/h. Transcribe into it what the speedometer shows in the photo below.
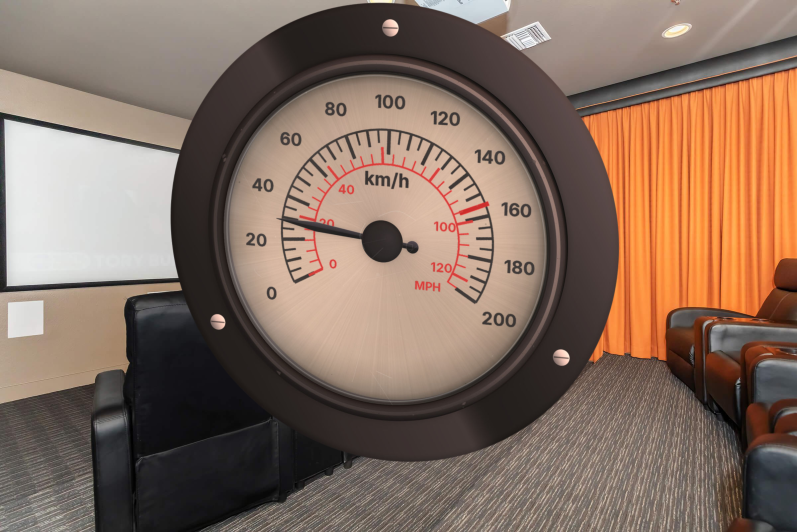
30 km/h
